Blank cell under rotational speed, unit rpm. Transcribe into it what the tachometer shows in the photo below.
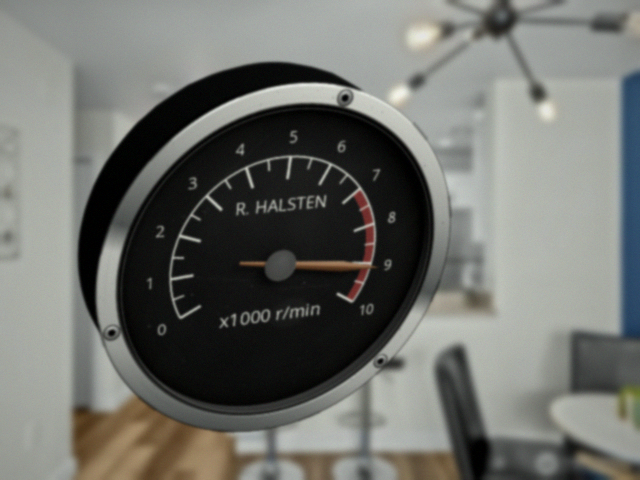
9000 rpm
